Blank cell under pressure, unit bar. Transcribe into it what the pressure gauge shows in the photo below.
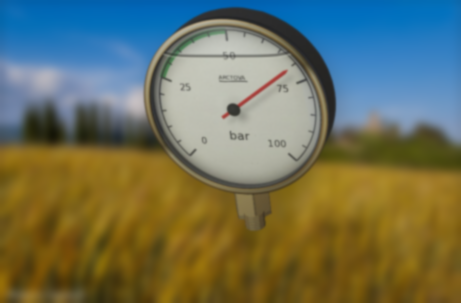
70 bar
